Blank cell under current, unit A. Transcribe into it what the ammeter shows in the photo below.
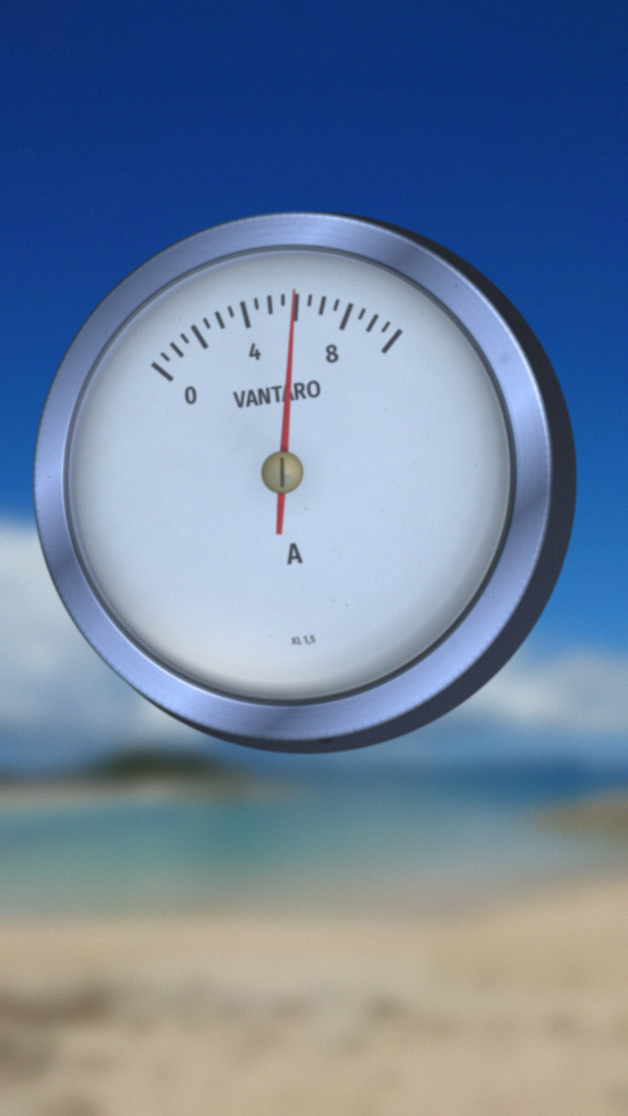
6 A
